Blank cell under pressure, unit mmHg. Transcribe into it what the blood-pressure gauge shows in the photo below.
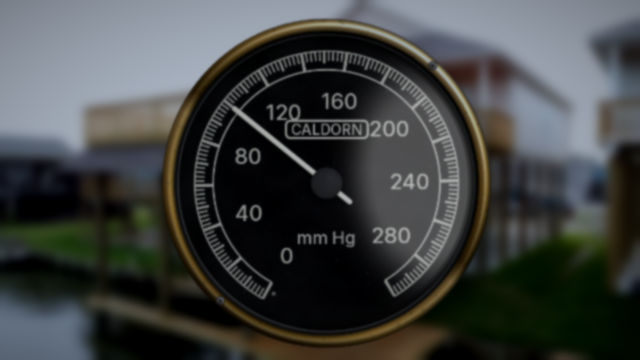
100 mmHg
